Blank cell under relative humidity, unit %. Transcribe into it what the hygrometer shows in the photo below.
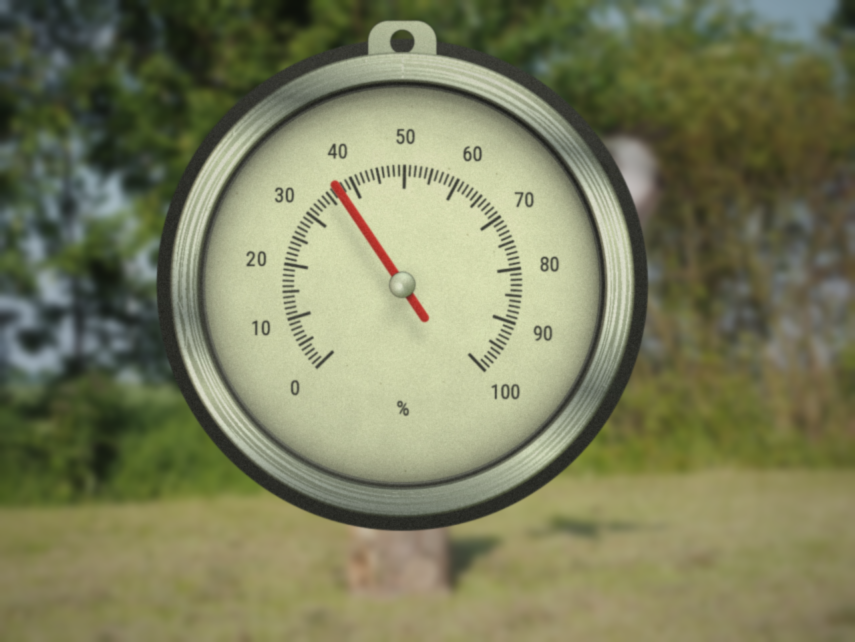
37 %
